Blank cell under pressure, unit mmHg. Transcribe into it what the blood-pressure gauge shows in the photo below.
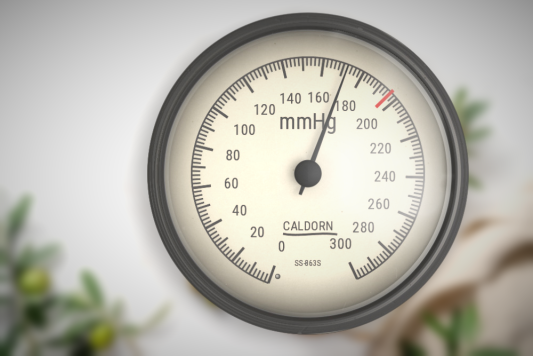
172 mmHg
